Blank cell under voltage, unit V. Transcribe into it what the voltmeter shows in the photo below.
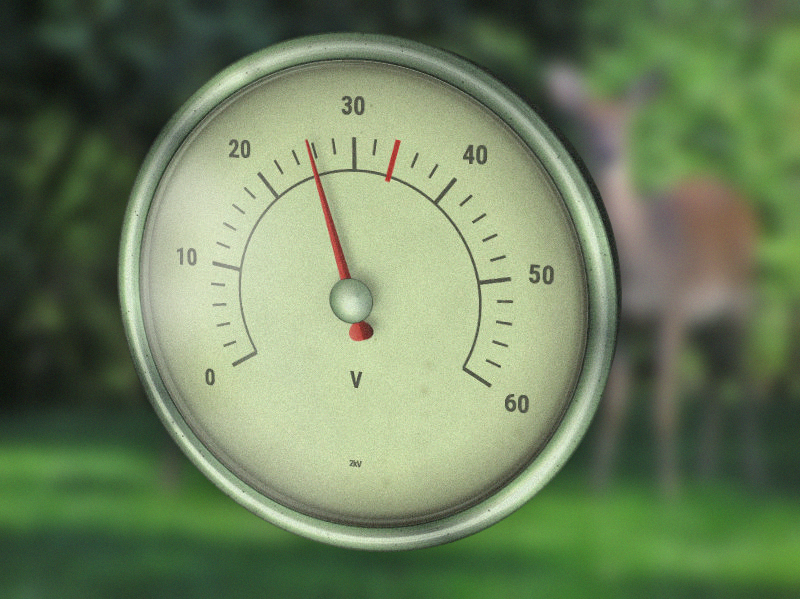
26 V
